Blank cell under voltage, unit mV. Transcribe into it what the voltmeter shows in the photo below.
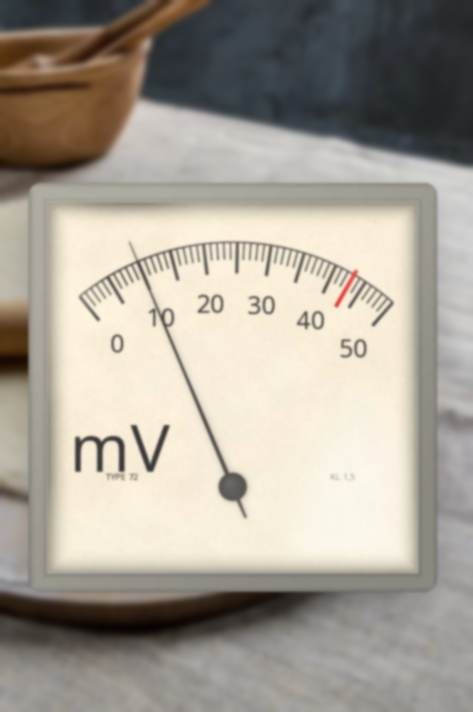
10 mV
